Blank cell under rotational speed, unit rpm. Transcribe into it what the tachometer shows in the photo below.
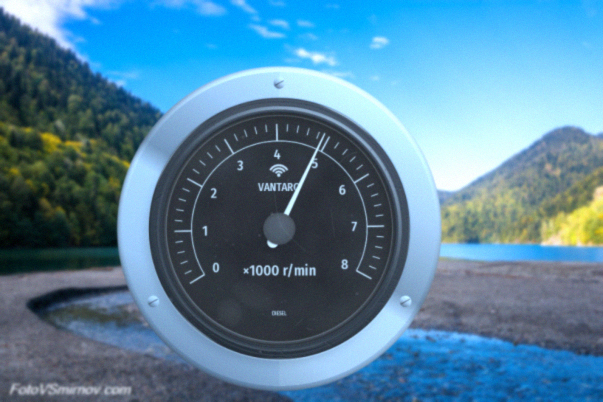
4900 rpm
